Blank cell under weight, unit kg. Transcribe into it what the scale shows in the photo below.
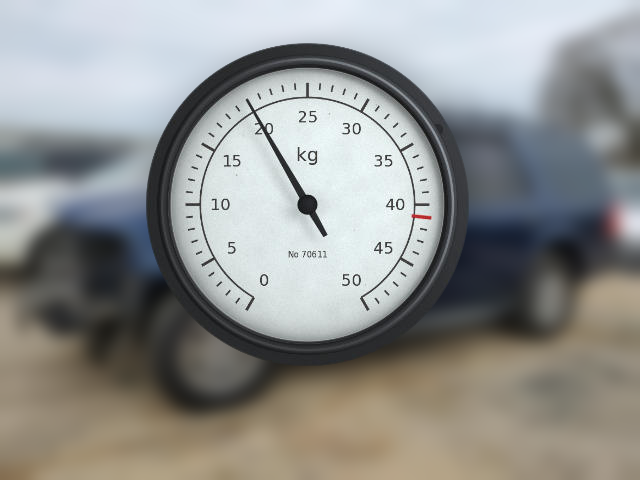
20 kg
